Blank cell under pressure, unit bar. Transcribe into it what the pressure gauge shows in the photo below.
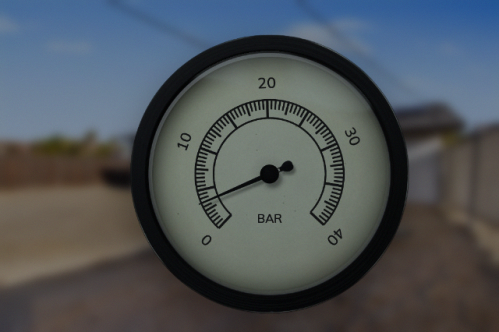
3.5 bar
